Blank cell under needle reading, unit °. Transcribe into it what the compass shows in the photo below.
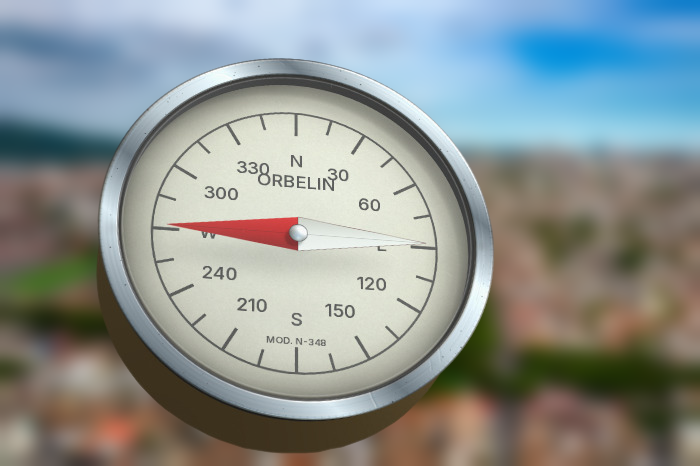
270 °
